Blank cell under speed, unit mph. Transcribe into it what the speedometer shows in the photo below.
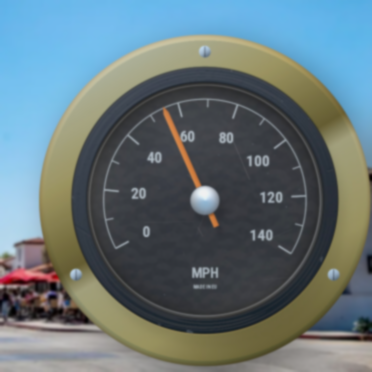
55 mph
